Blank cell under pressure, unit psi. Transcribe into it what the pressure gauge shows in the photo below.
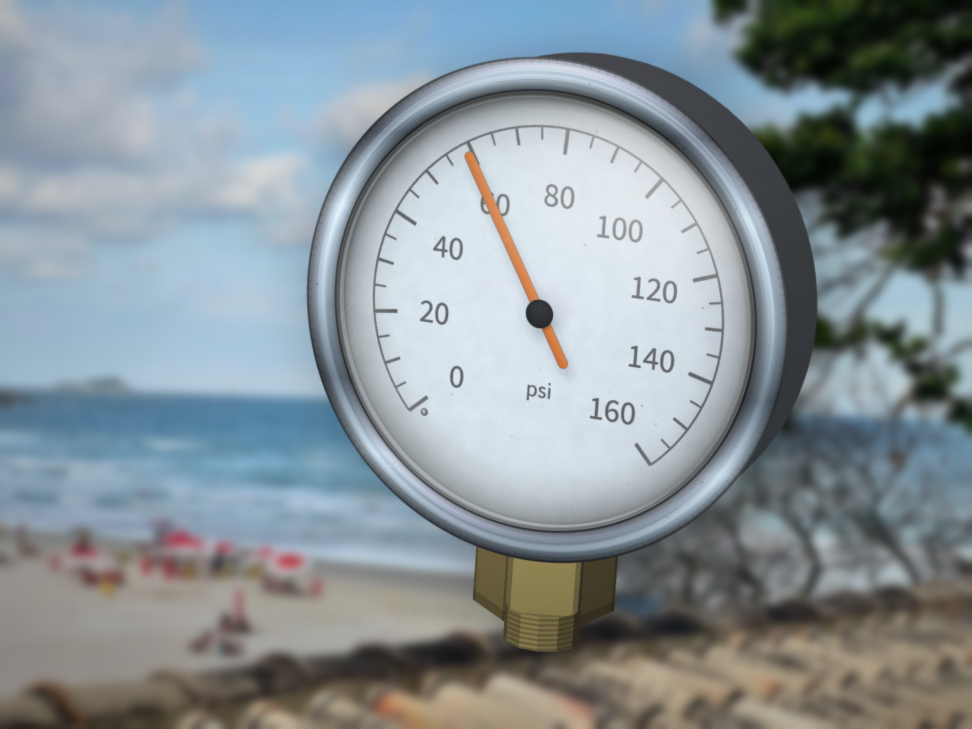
60 psi
